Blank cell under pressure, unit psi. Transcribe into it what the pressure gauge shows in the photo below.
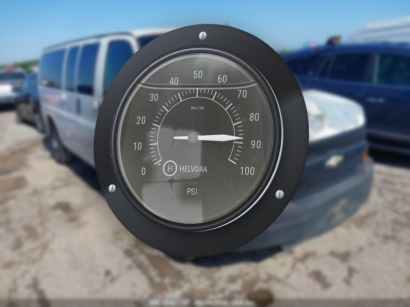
88 psi
